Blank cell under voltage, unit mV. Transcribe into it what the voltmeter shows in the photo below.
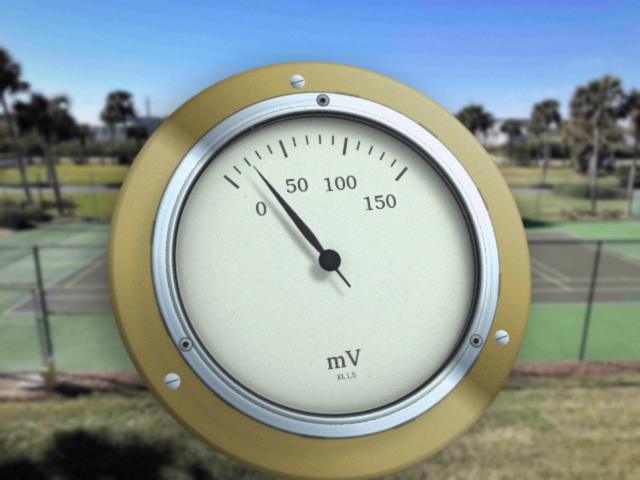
20 mV
